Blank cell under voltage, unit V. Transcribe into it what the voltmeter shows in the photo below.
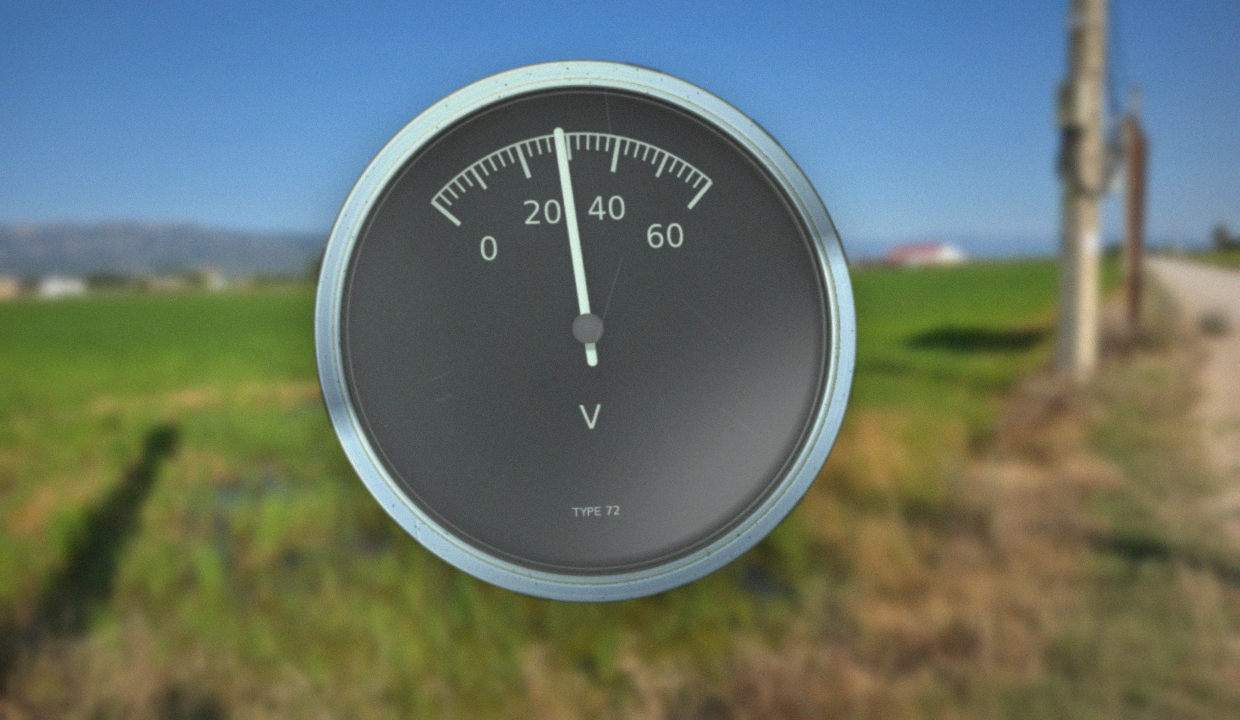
28 V
